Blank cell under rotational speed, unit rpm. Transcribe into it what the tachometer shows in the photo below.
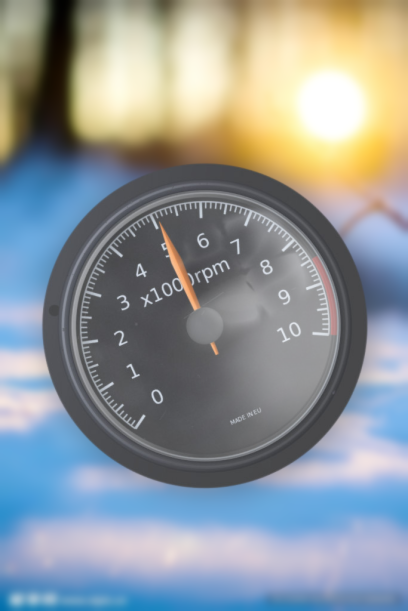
5100 rpm
